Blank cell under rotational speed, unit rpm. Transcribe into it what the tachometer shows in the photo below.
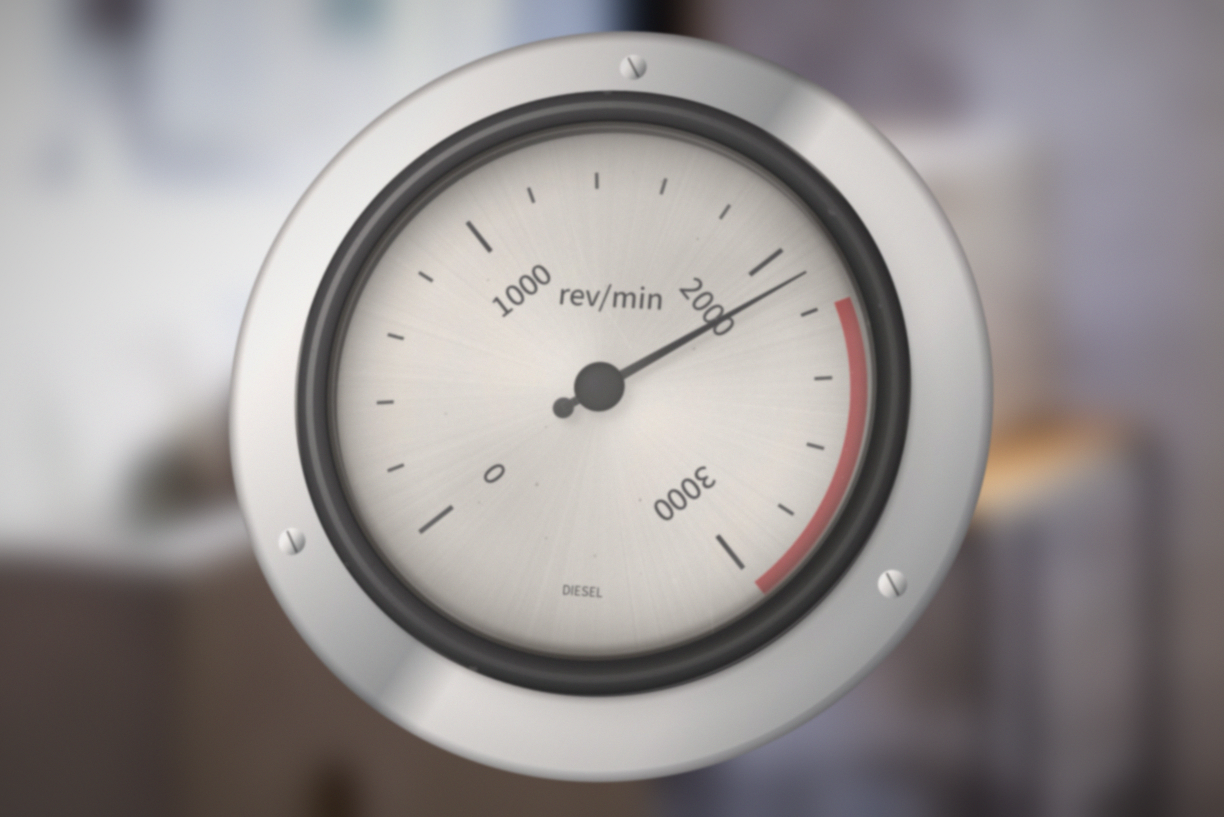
2100 rpm
